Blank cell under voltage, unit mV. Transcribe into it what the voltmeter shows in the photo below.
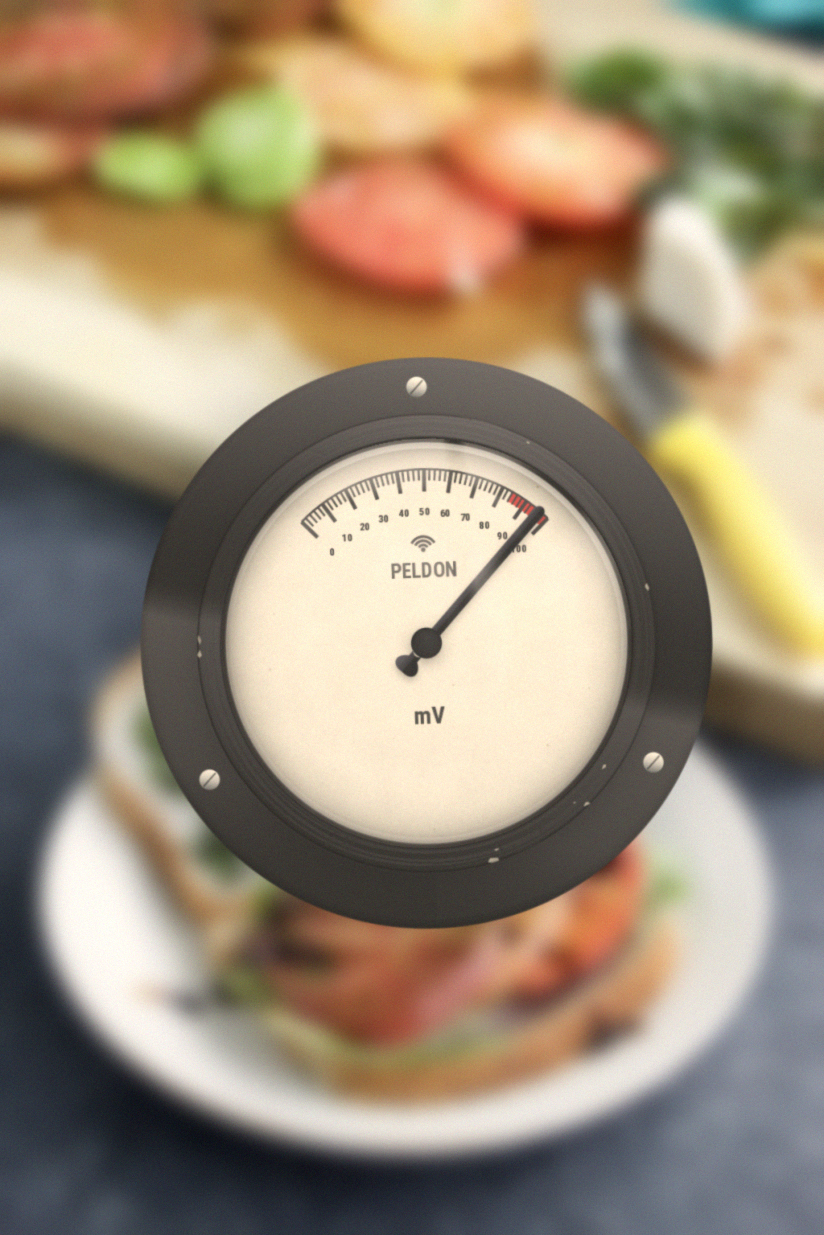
96 mV
